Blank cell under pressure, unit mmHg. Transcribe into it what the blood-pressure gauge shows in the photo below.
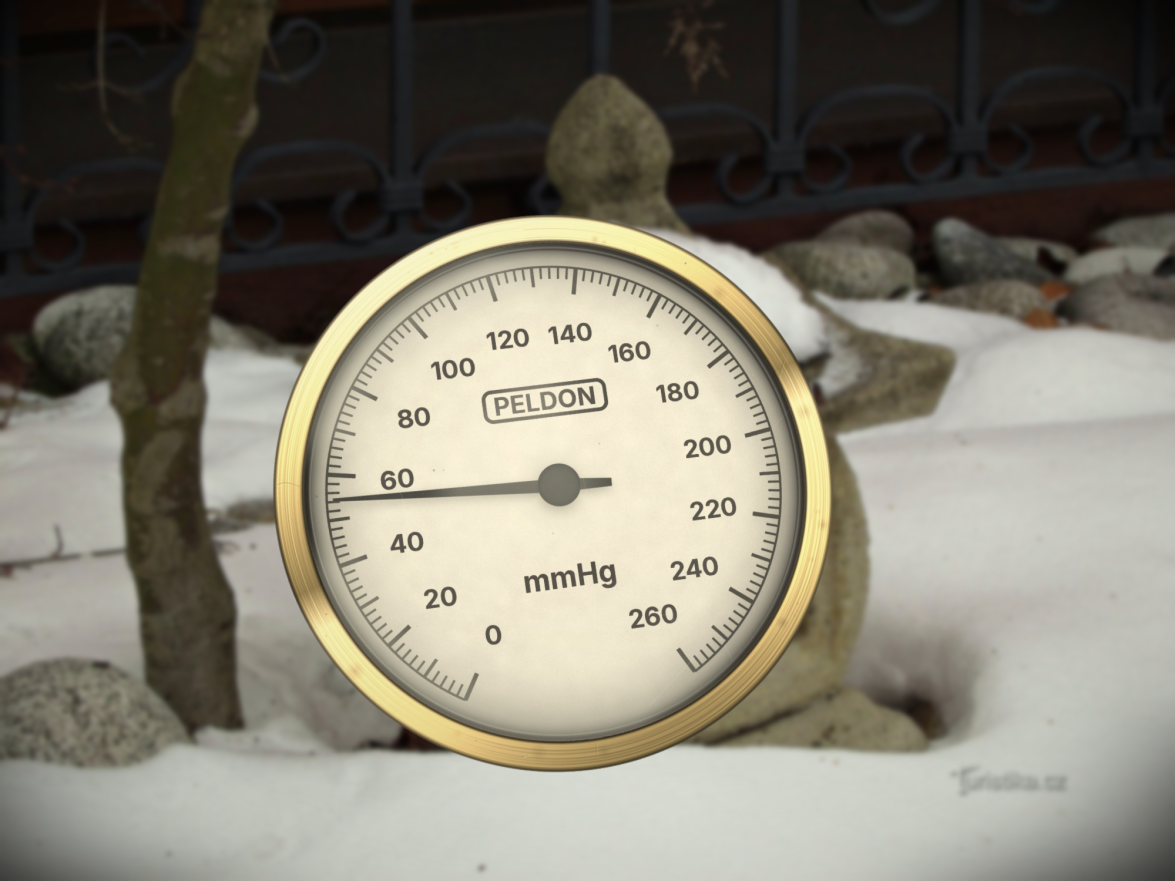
54 mmHg
